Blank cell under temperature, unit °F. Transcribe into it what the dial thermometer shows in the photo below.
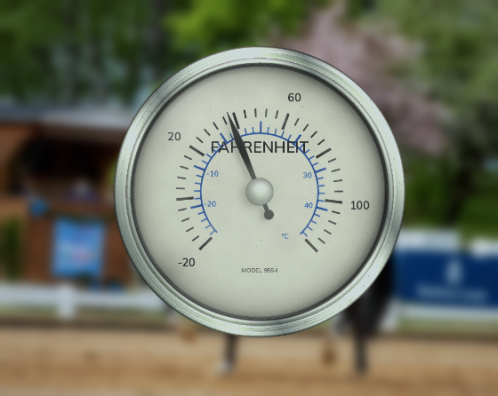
38 °F
